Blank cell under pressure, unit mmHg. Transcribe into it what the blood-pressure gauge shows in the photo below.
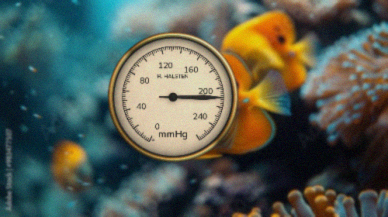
210 mmHg
